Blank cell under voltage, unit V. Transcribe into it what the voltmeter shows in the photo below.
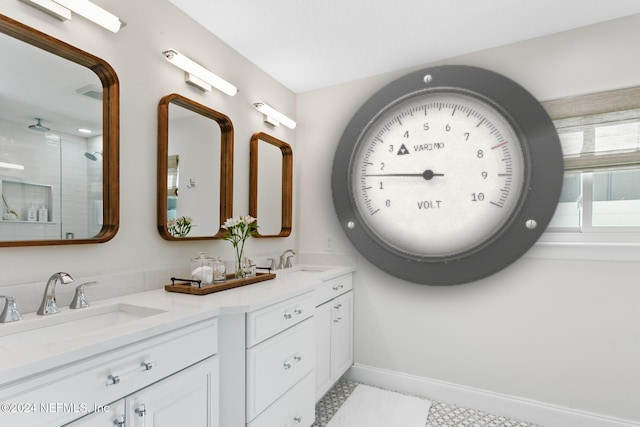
1.5 V
